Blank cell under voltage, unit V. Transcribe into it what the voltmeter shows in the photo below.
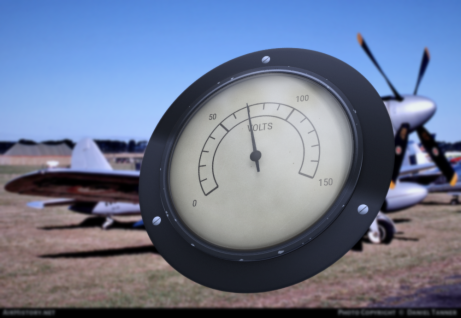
70 V
